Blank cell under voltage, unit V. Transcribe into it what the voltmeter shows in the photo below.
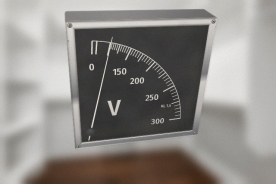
100 V
